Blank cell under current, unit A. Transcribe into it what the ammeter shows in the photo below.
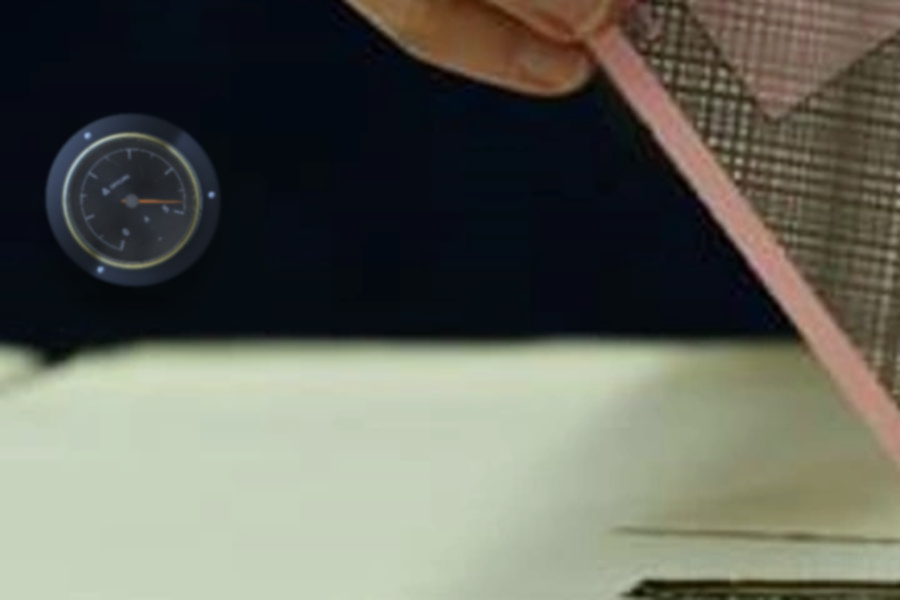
4.75 A
